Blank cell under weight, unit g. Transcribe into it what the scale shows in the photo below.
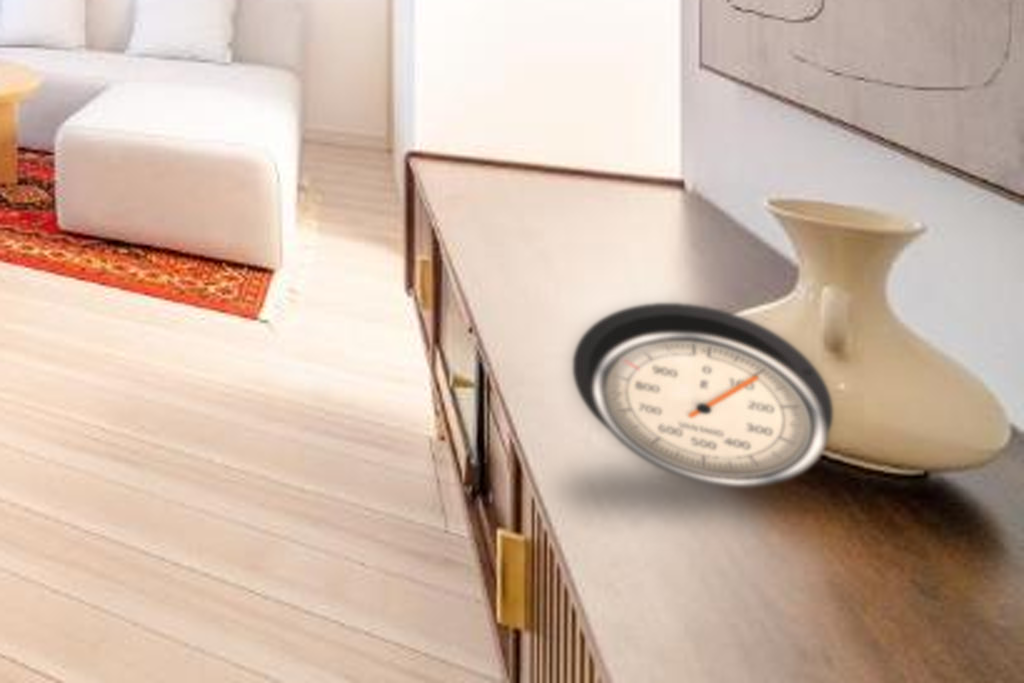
100 g
